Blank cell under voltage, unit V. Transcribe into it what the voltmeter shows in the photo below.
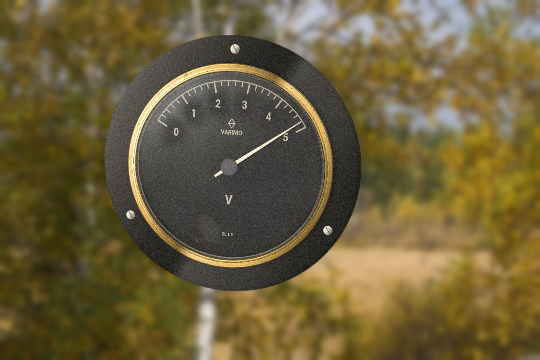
4.8 V
